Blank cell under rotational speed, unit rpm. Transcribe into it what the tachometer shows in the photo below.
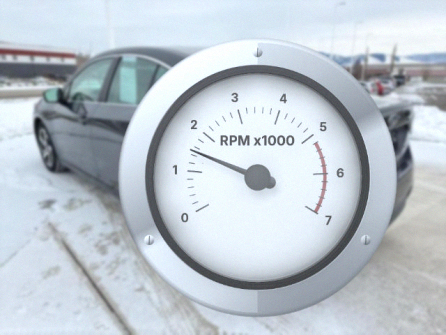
1500 rpm
